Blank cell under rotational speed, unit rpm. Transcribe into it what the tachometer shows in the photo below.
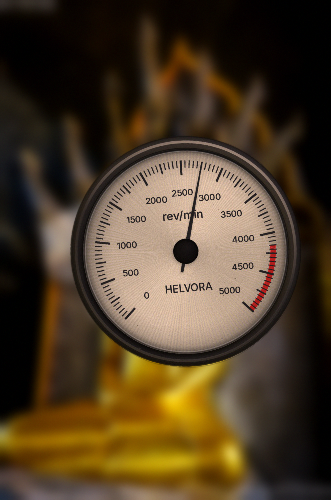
2750 rpm
